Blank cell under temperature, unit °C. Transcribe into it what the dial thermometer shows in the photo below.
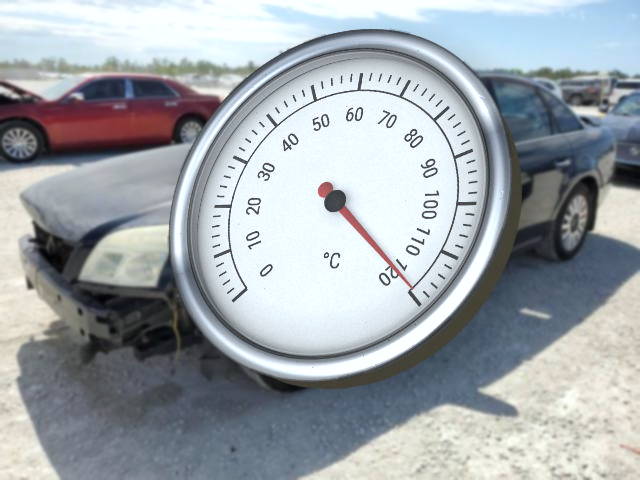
119 °C
